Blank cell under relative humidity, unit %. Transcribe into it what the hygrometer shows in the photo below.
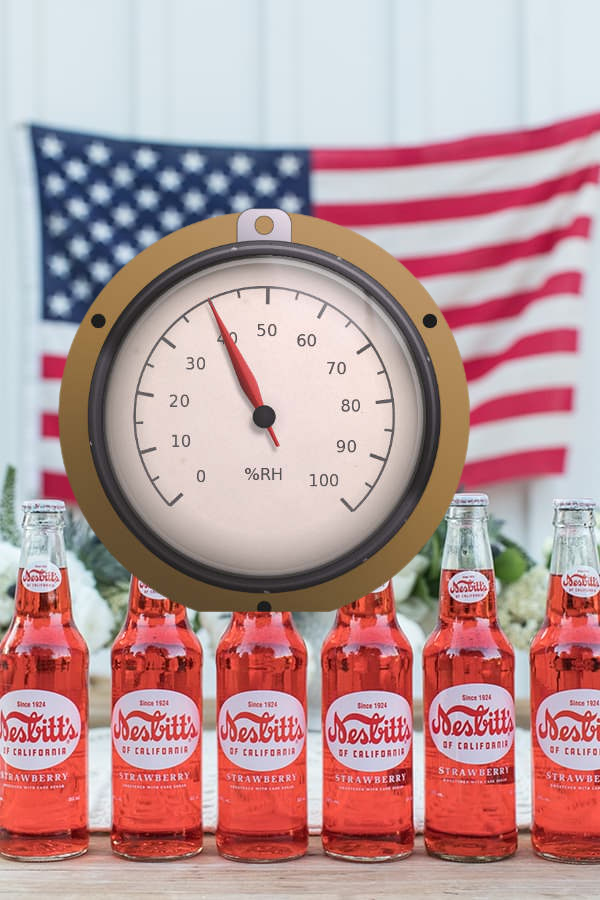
40 %
